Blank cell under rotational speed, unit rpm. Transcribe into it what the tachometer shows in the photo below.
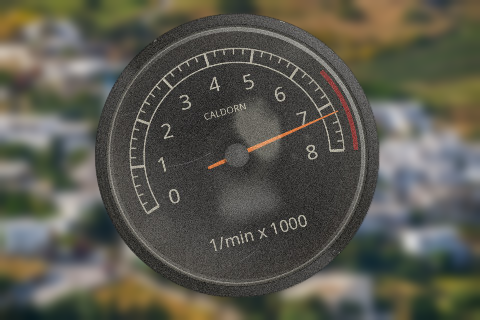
7200 rpm
